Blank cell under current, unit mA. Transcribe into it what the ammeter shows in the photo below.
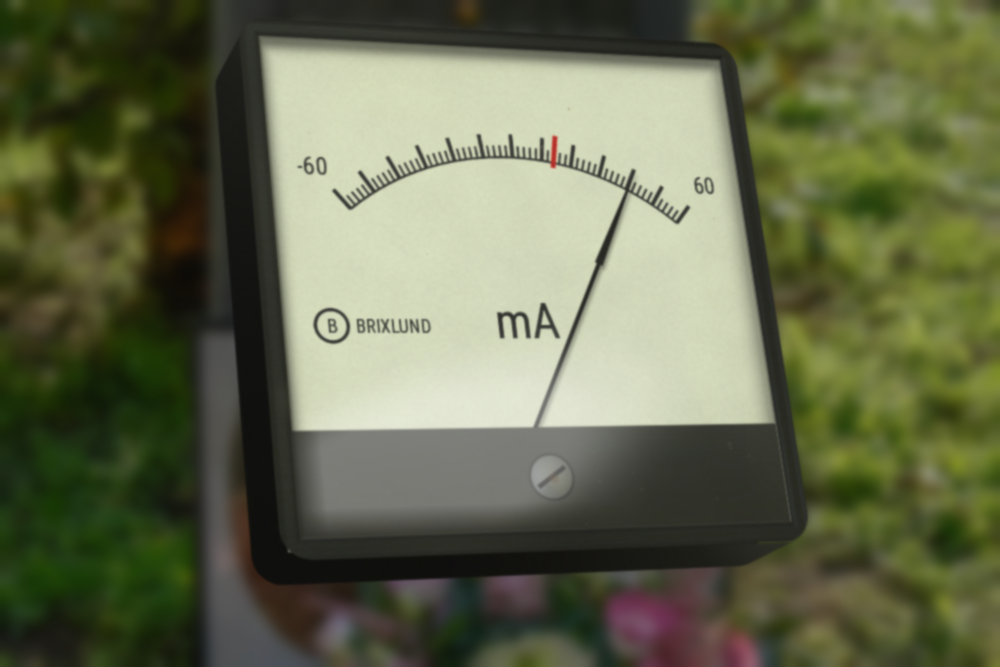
40 mA
